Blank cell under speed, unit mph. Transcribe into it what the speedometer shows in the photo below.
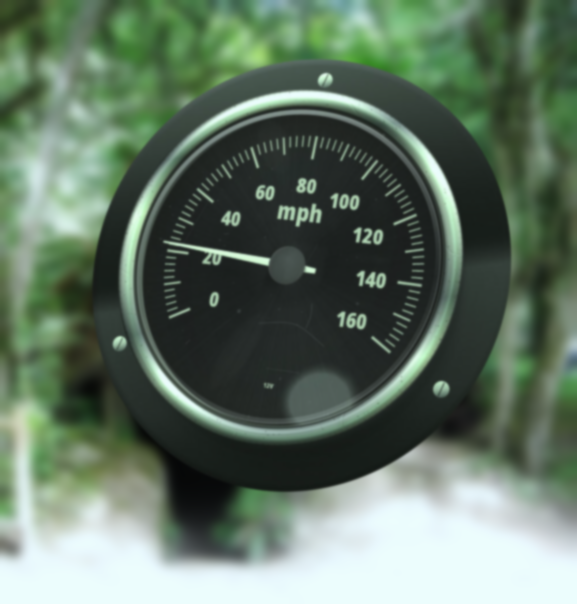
22 mph
